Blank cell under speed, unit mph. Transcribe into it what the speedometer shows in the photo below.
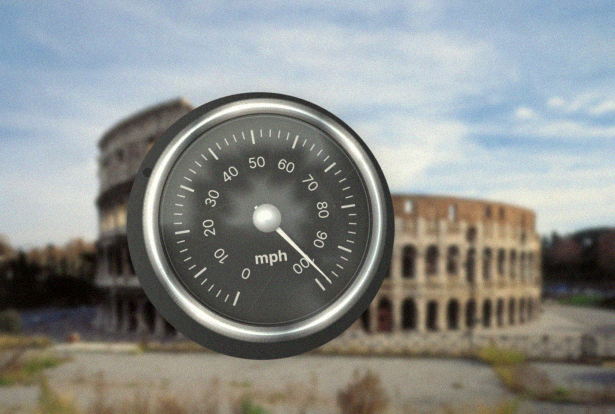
98 mph
